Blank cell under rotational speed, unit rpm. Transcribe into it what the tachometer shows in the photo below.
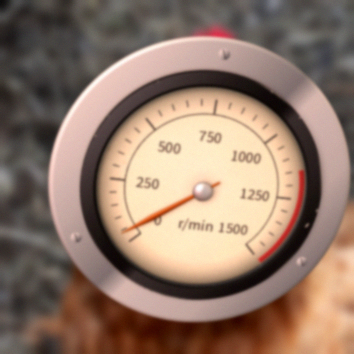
50 rpm
